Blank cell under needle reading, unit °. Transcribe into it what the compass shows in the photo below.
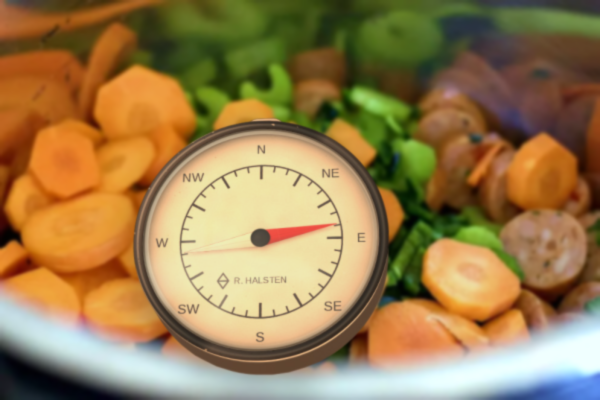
80 °
